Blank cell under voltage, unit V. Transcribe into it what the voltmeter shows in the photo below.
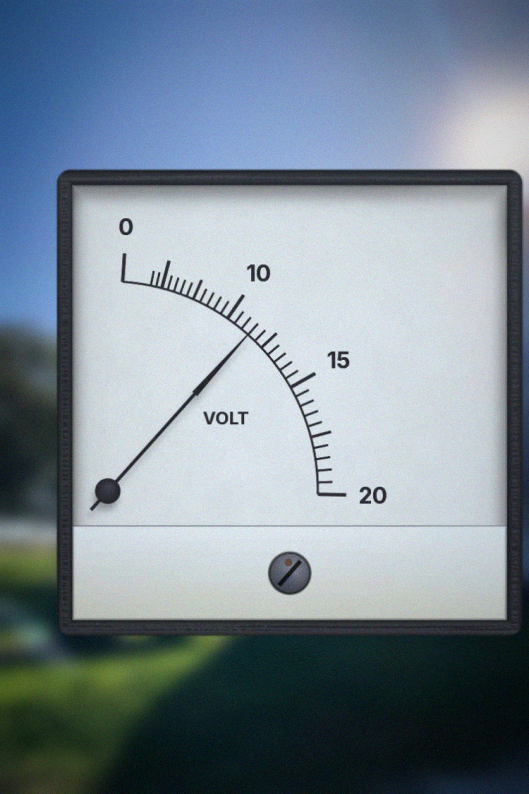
11.5 V
